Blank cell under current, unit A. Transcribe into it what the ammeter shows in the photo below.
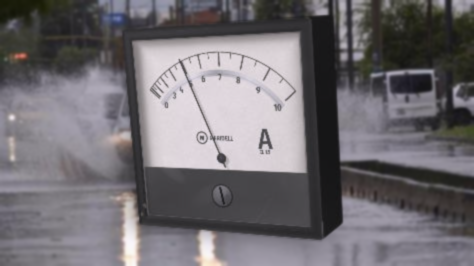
5 A
